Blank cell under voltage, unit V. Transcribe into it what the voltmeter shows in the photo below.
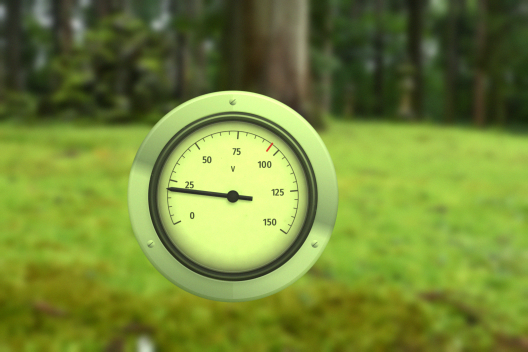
20 V
